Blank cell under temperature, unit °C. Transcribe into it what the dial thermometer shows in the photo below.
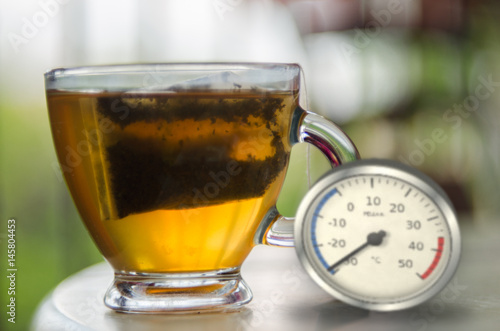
-28 °C
